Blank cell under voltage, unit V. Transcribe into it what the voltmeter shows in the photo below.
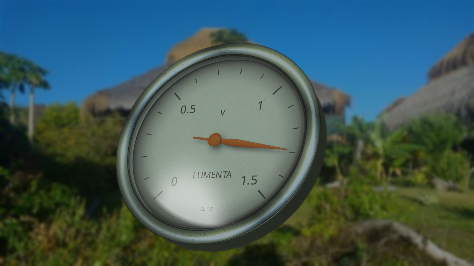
1.3 V
